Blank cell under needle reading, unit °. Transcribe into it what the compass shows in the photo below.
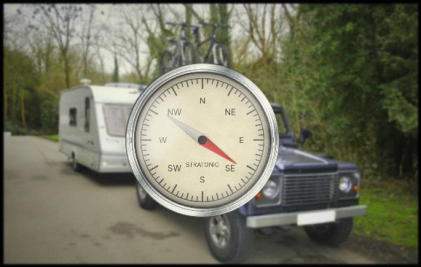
125 °
